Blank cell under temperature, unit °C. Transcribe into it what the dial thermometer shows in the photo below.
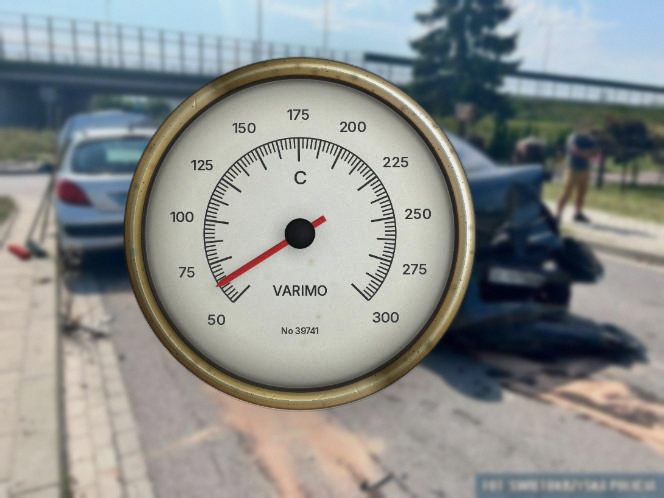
62.5 °C
